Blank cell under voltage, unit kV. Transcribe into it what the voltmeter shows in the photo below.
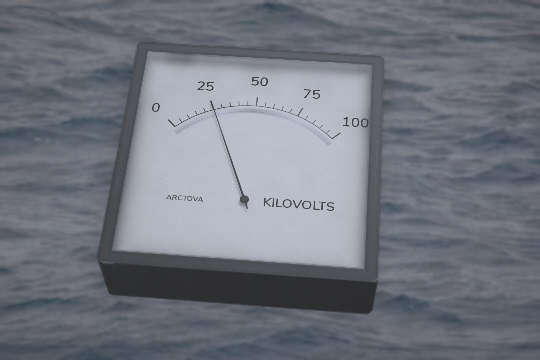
25 kV
